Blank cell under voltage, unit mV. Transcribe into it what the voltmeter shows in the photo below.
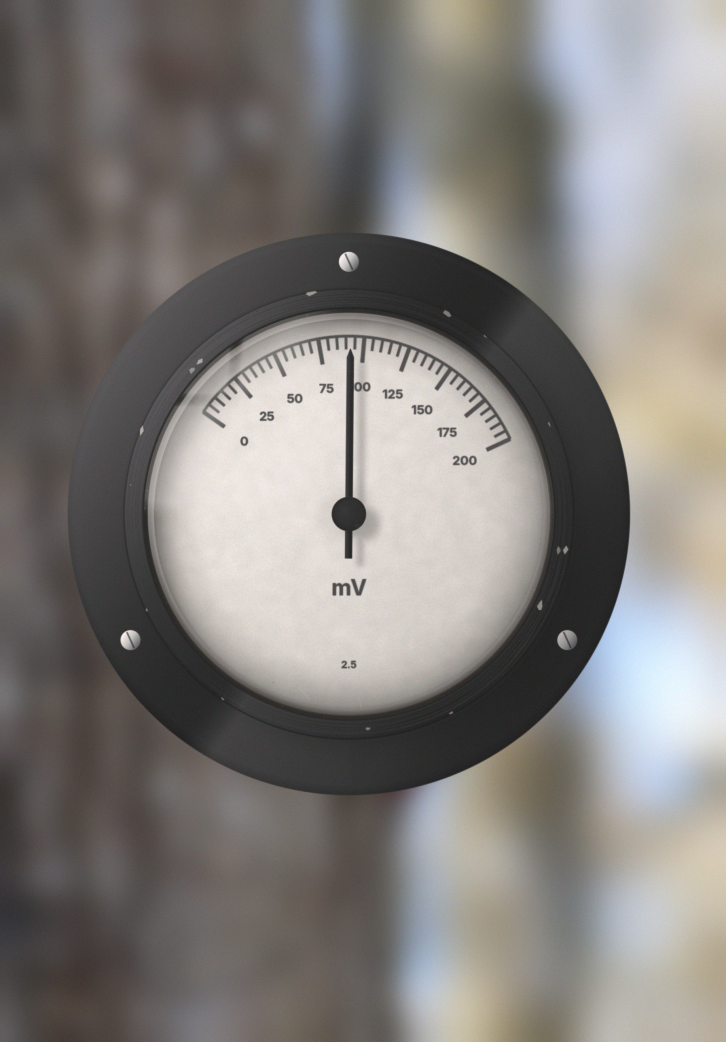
92.5 mV
